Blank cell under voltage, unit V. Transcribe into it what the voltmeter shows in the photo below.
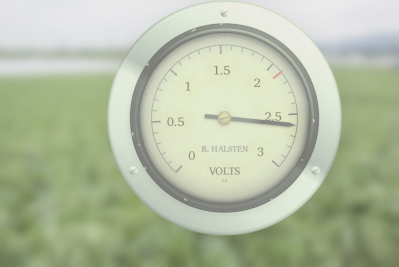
2.6 V
